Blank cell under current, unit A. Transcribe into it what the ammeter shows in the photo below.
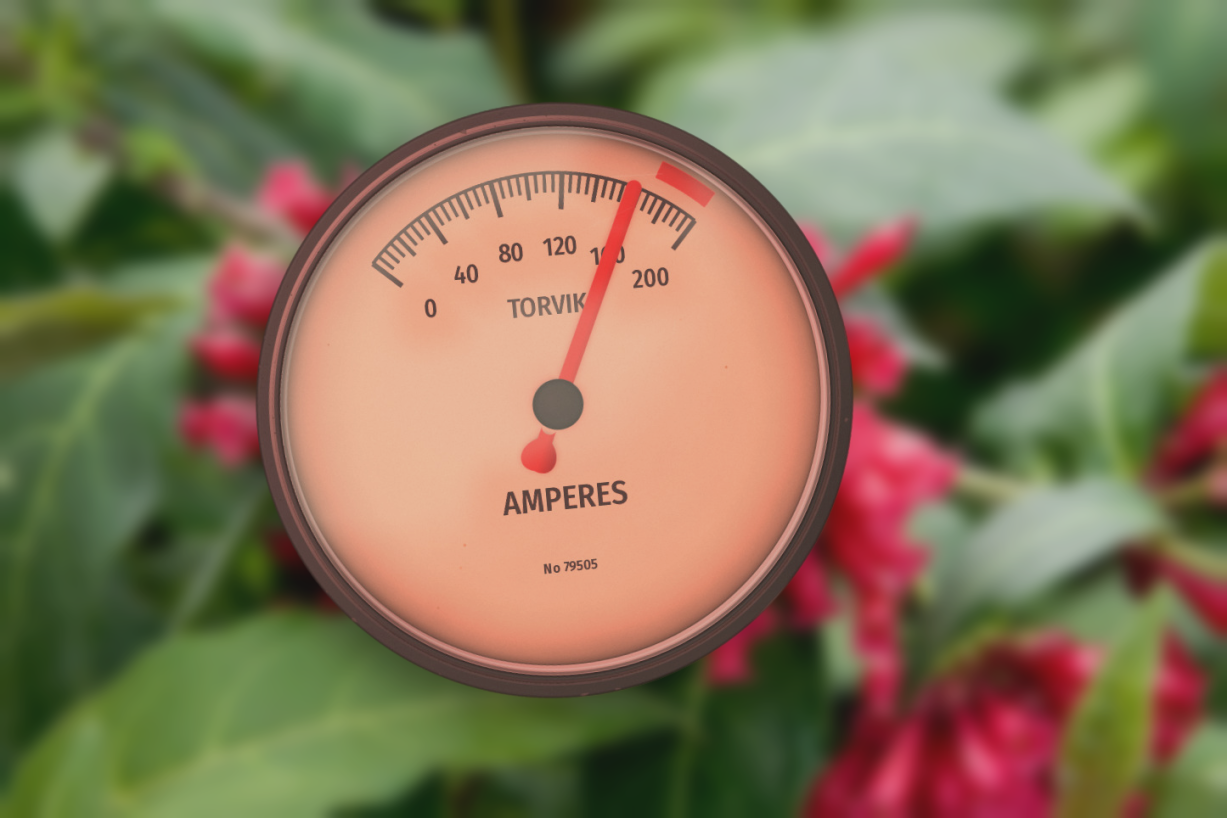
160 A
